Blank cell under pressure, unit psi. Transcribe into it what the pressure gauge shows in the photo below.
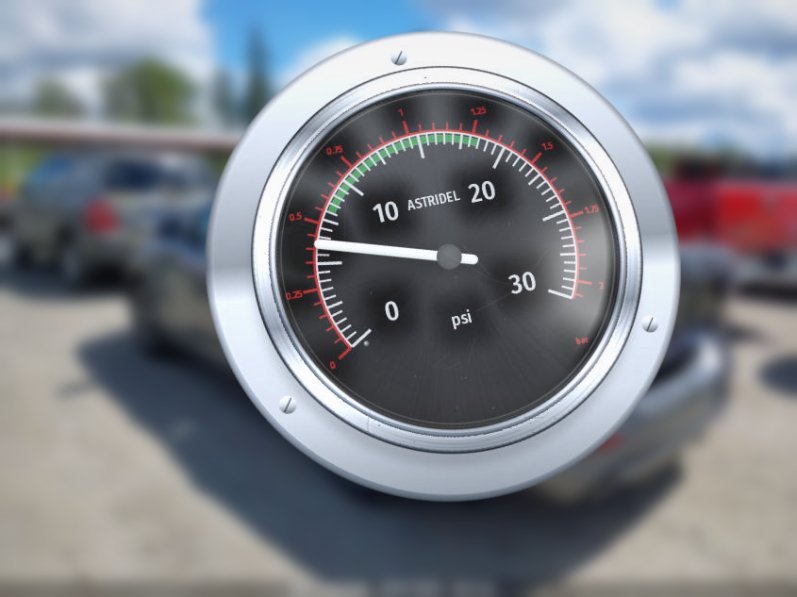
6 psi
